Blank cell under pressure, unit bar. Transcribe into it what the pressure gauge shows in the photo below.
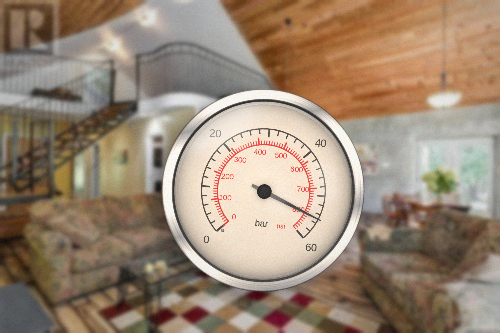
55 bar
